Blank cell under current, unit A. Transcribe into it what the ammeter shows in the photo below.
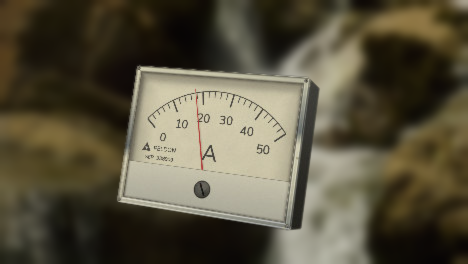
18 A
